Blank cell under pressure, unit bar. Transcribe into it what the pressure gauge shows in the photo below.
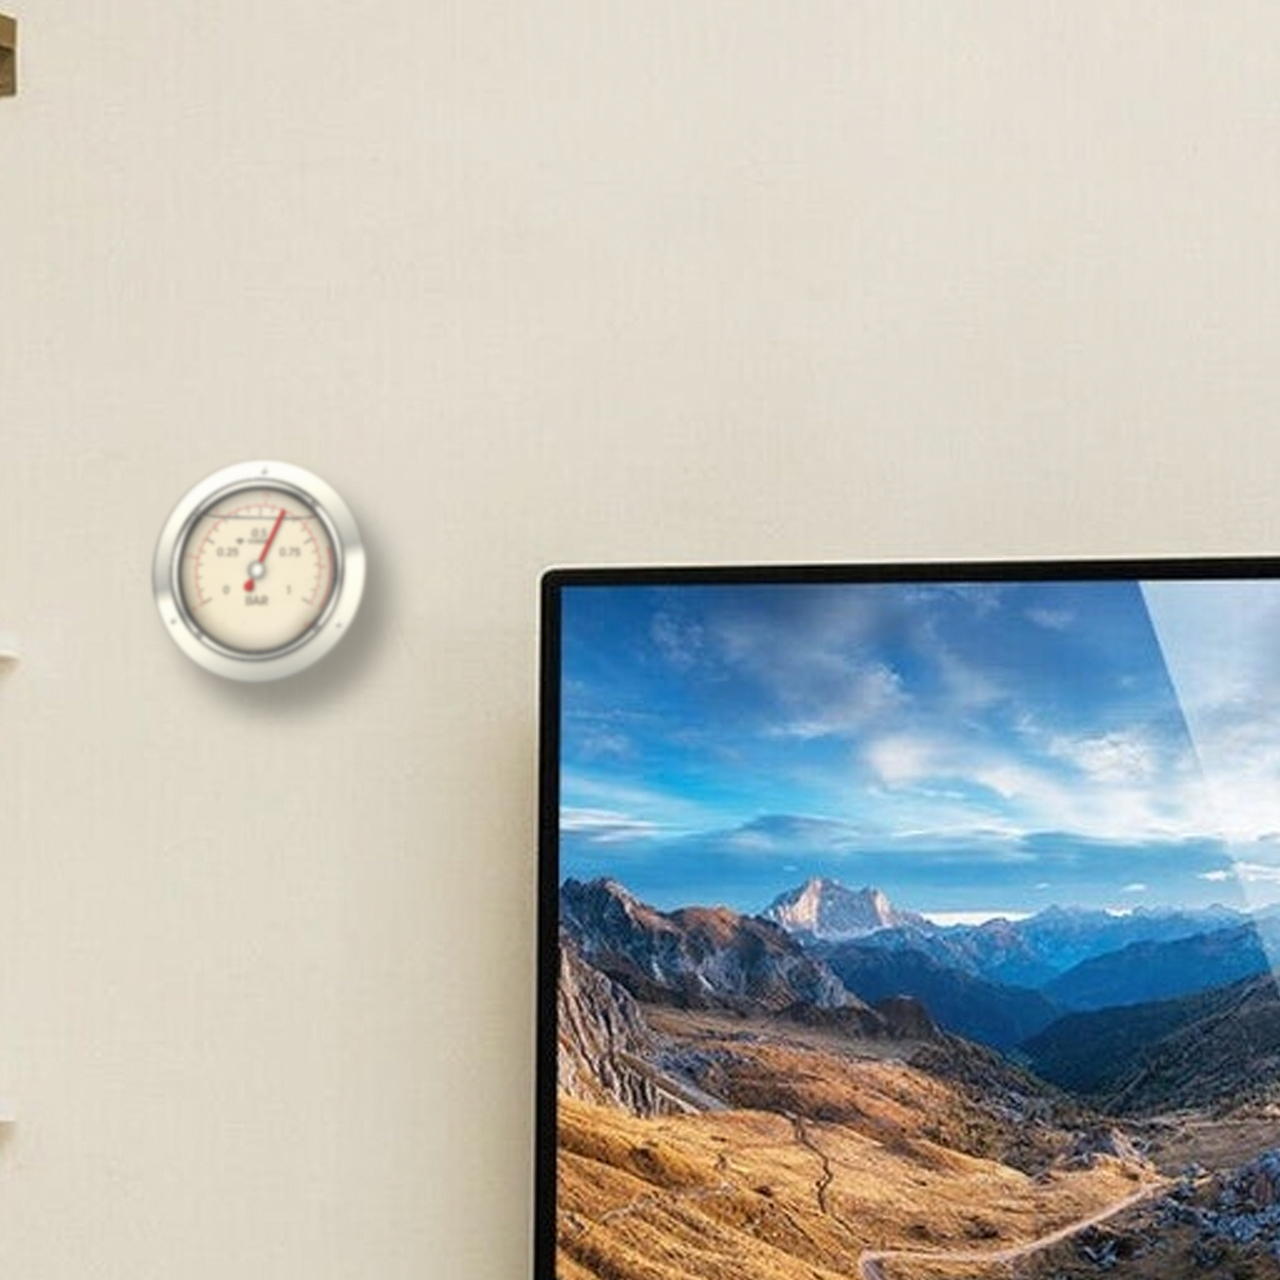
0.6 bar
